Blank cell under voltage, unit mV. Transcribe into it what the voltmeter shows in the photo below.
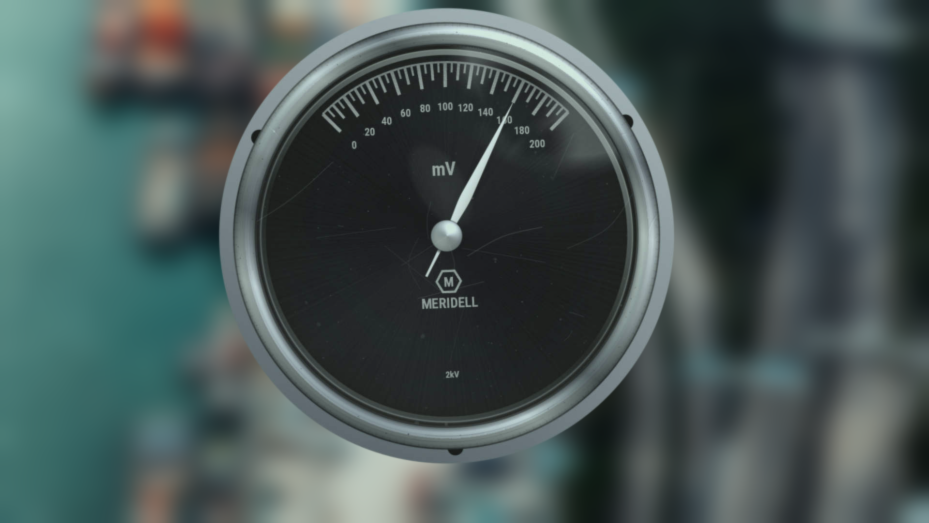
160 mV
